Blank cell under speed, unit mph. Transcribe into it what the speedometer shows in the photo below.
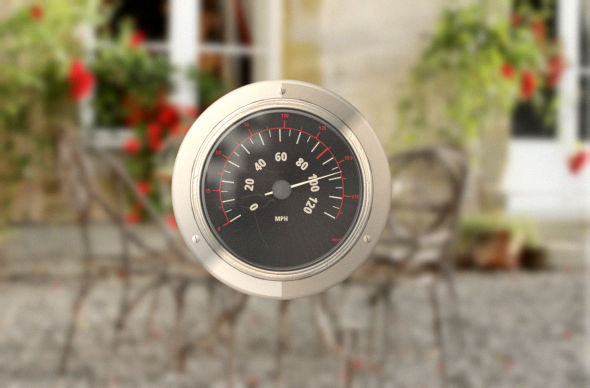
97.5 mph
